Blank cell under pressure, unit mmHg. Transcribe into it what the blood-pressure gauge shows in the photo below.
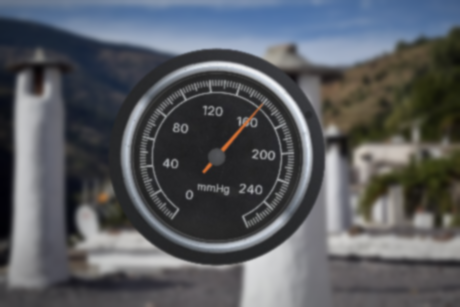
160 mmHg
